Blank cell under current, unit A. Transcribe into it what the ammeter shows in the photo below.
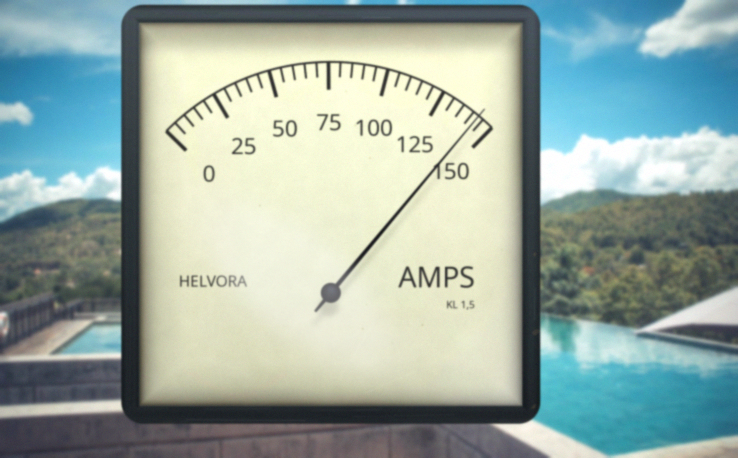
142.5 A
